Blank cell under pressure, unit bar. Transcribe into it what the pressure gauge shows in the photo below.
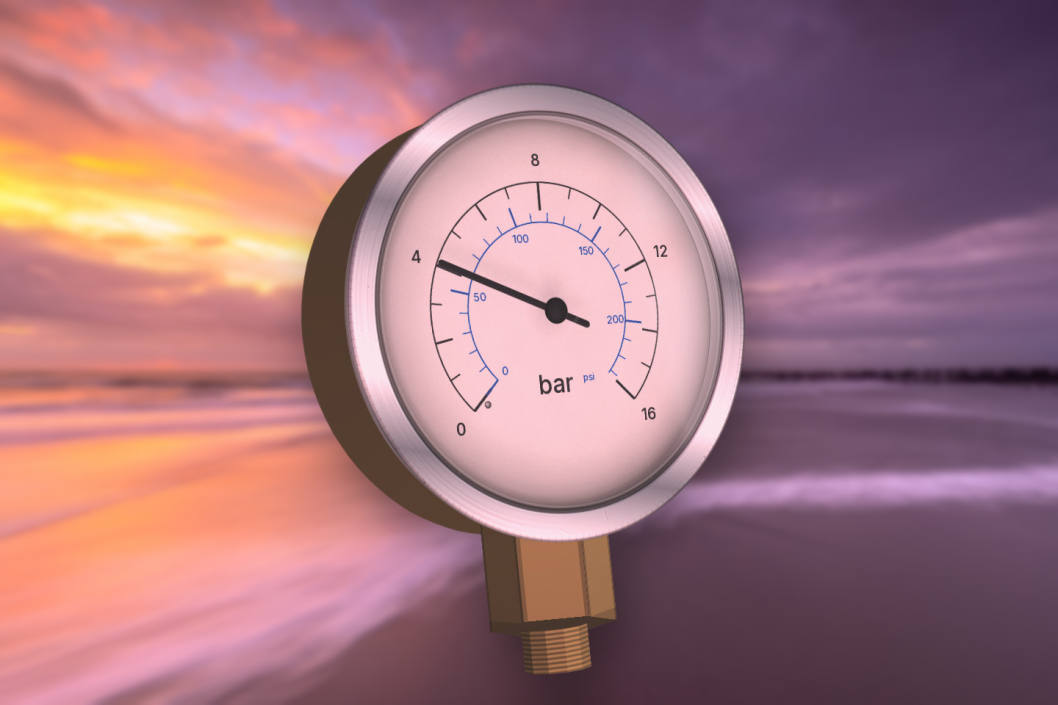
4 bar
